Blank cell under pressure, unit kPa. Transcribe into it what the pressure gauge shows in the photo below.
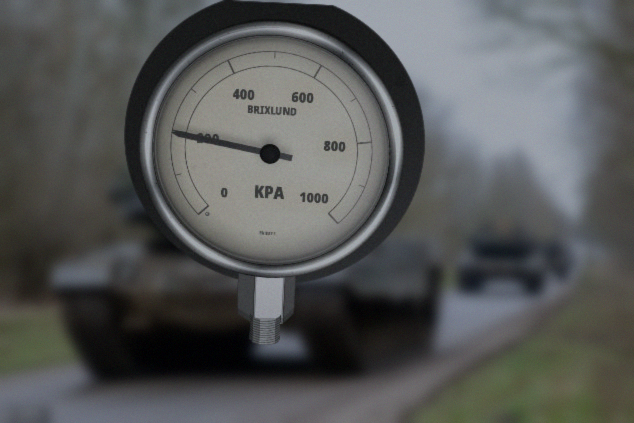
200 kPa
